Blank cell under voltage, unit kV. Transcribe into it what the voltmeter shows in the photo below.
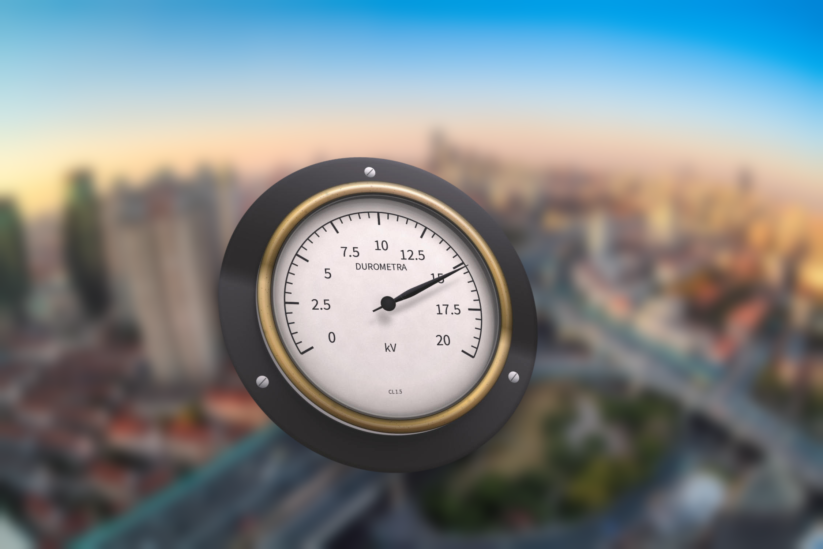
15.25 kV
